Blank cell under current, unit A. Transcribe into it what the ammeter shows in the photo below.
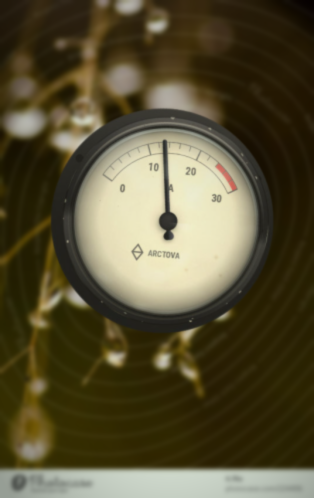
13 A
